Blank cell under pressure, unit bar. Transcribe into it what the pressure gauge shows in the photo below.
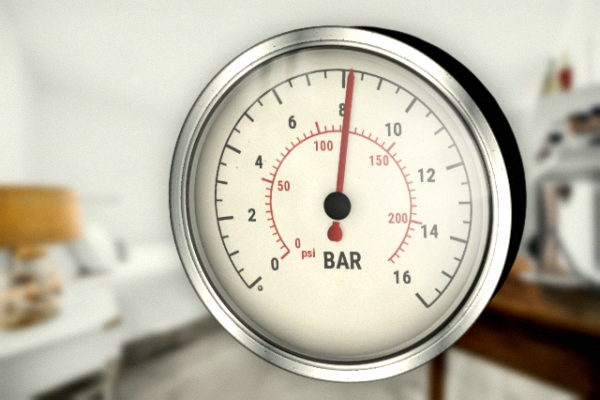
8.25 bar
